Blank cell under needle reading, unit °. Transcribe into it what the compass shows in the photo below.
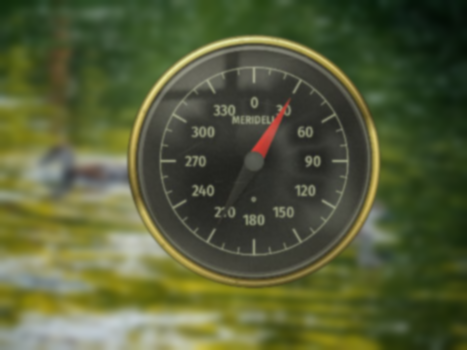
30 °
